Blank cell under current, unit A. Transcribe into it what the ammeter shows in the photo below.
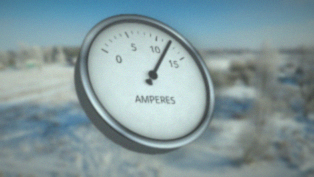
12 A
